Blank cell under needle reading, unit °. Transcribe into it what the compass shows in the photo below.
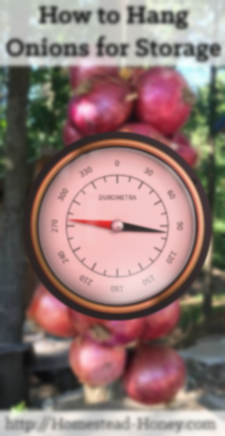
277.5 °
